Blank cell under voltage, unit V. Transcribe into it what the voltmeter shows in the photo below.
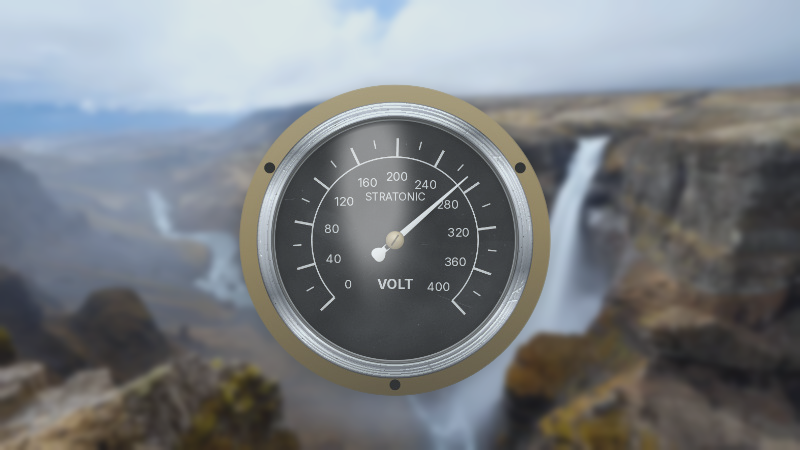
270 V
